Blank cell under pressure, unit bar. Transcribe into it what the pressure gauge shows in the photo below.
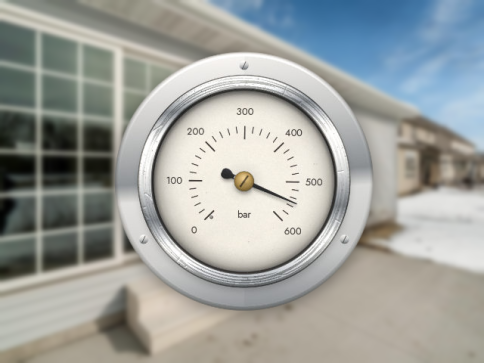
550 bar
